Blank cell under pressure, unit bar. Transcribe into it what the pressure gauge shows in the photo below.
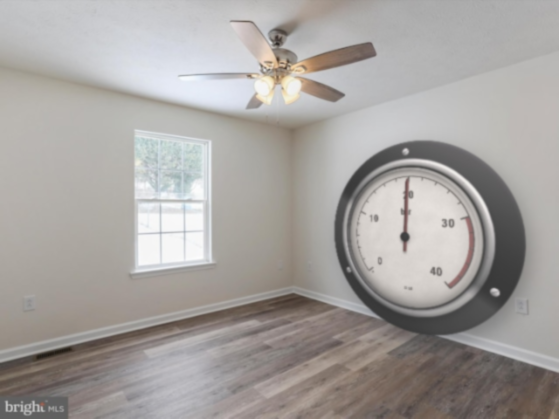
20 bar
